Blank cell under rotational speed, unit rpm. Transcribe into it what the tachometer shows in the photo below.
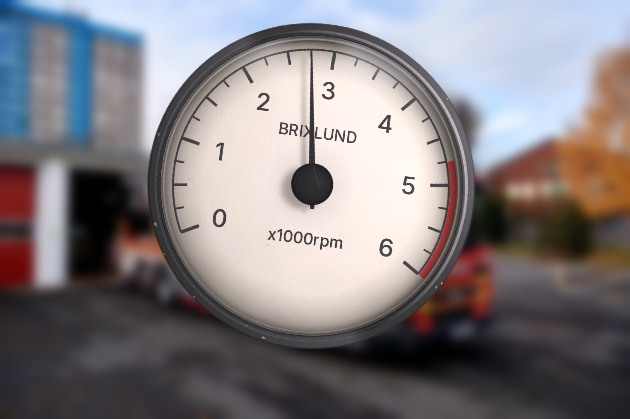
2750 rpm
